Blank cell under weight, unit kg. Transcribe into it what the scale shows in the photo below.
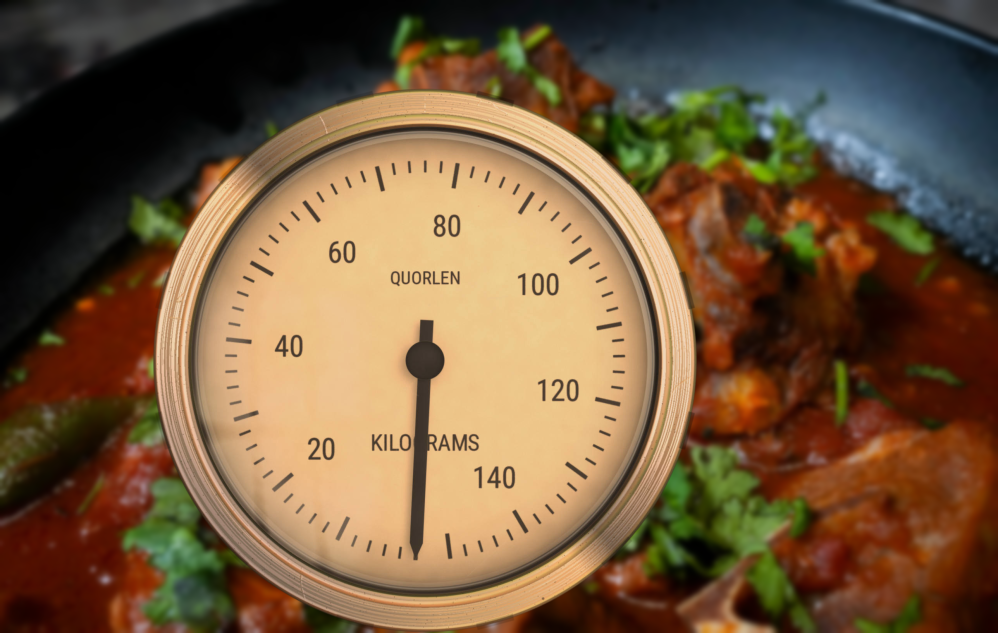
0 kg
